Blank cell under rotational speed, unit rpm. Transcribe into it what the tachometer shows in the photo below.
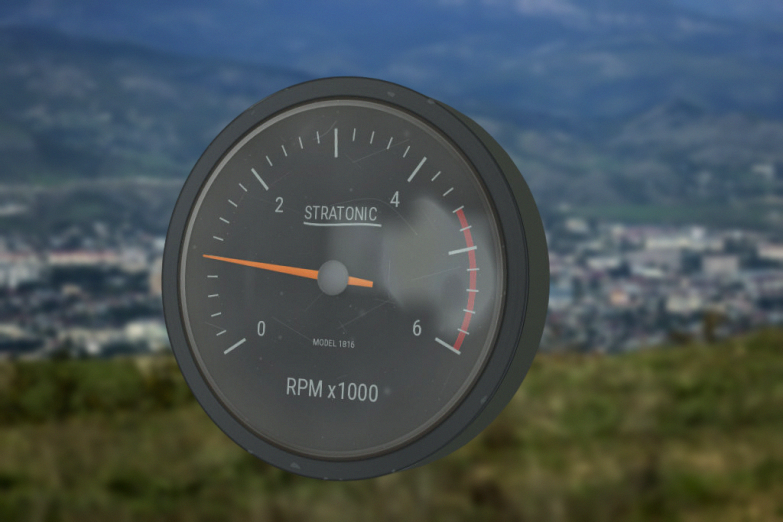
1000 rpm
